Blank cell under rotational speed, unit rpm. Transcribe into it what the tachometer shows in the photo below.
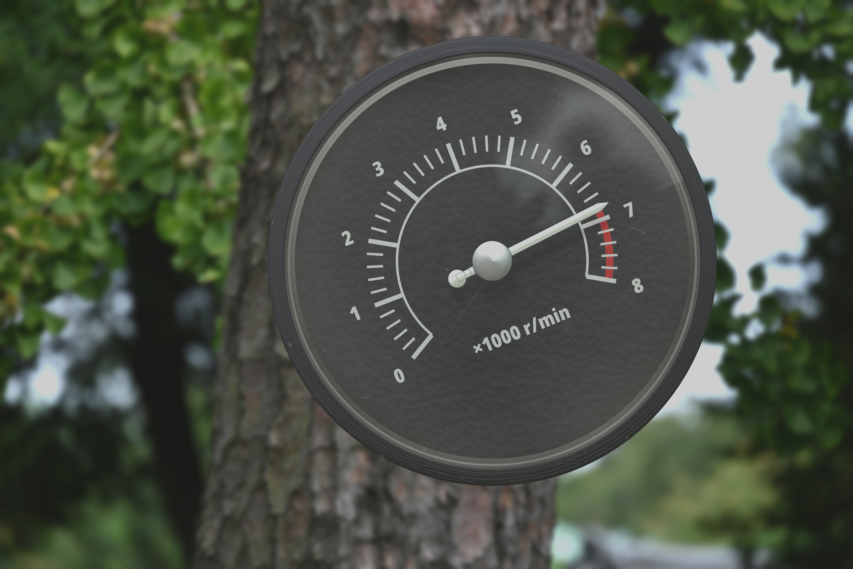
6800 rpm
